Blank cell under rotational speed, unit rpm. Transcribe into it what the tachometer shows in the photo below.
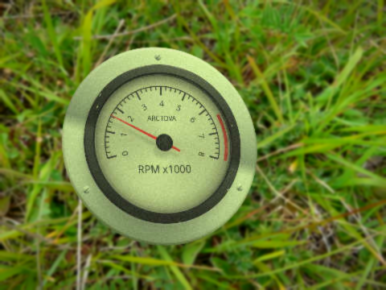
1600 rpm
